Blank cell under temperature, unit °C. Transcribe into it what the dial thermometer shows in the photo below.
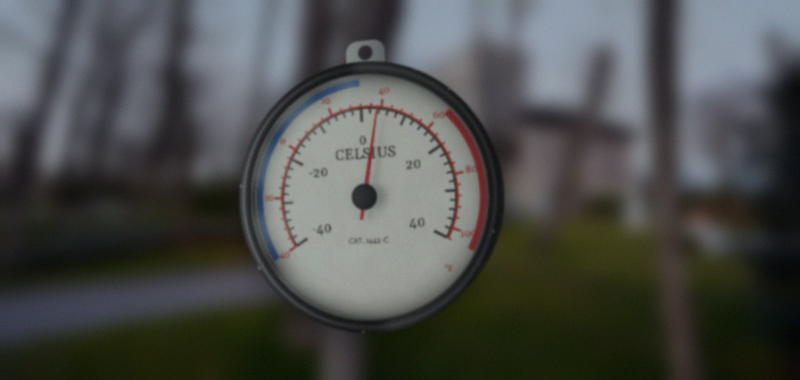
4 °C
